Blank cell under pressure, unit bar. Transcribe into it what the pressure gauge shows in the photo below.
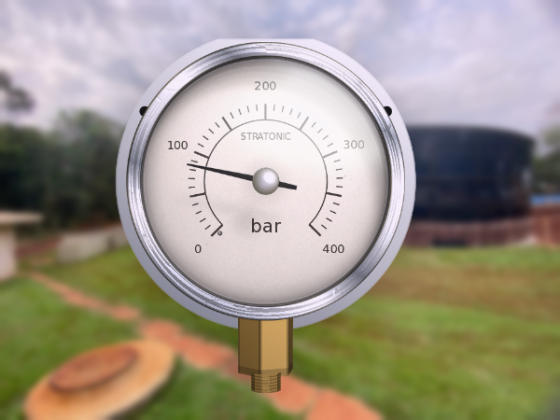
85 bar
